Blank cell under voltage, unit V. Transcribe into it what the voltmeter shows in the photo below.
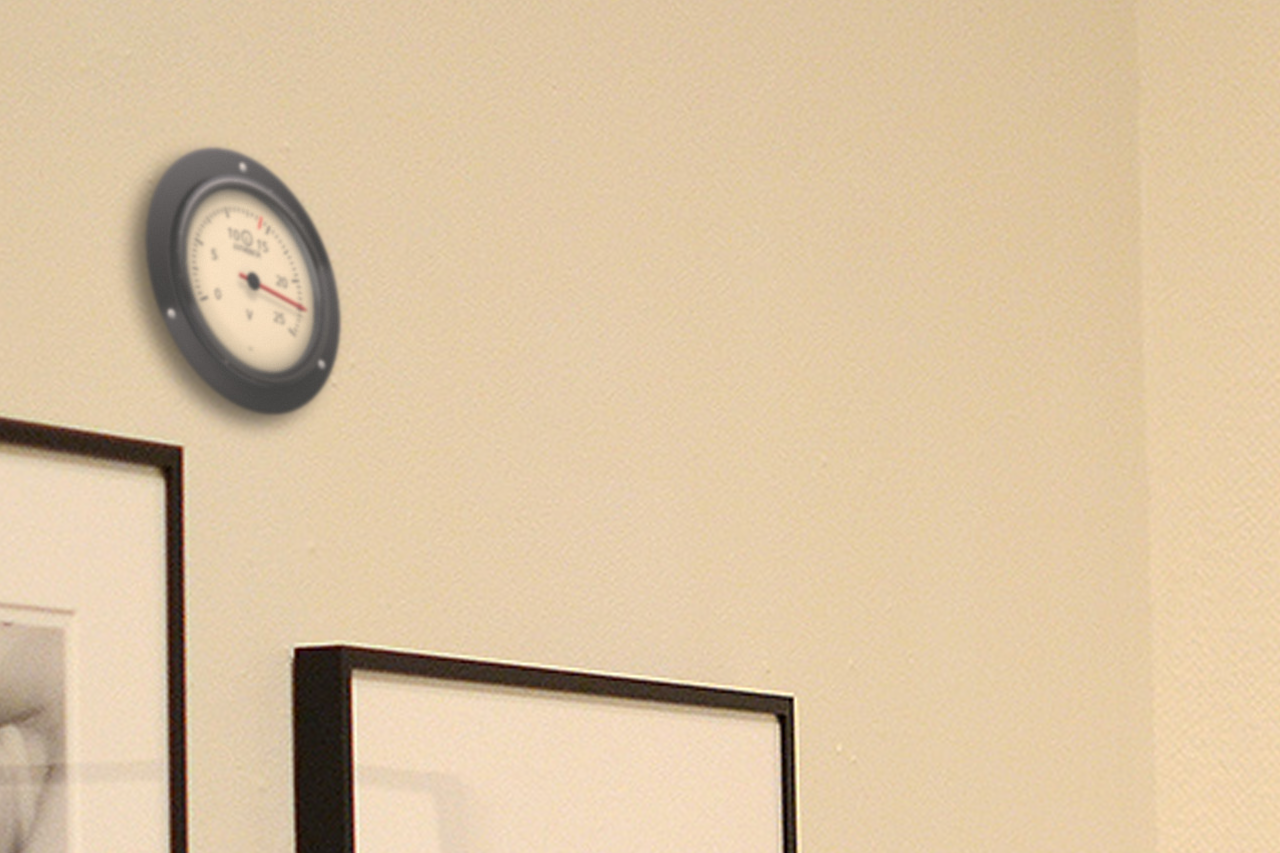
22.5 V
